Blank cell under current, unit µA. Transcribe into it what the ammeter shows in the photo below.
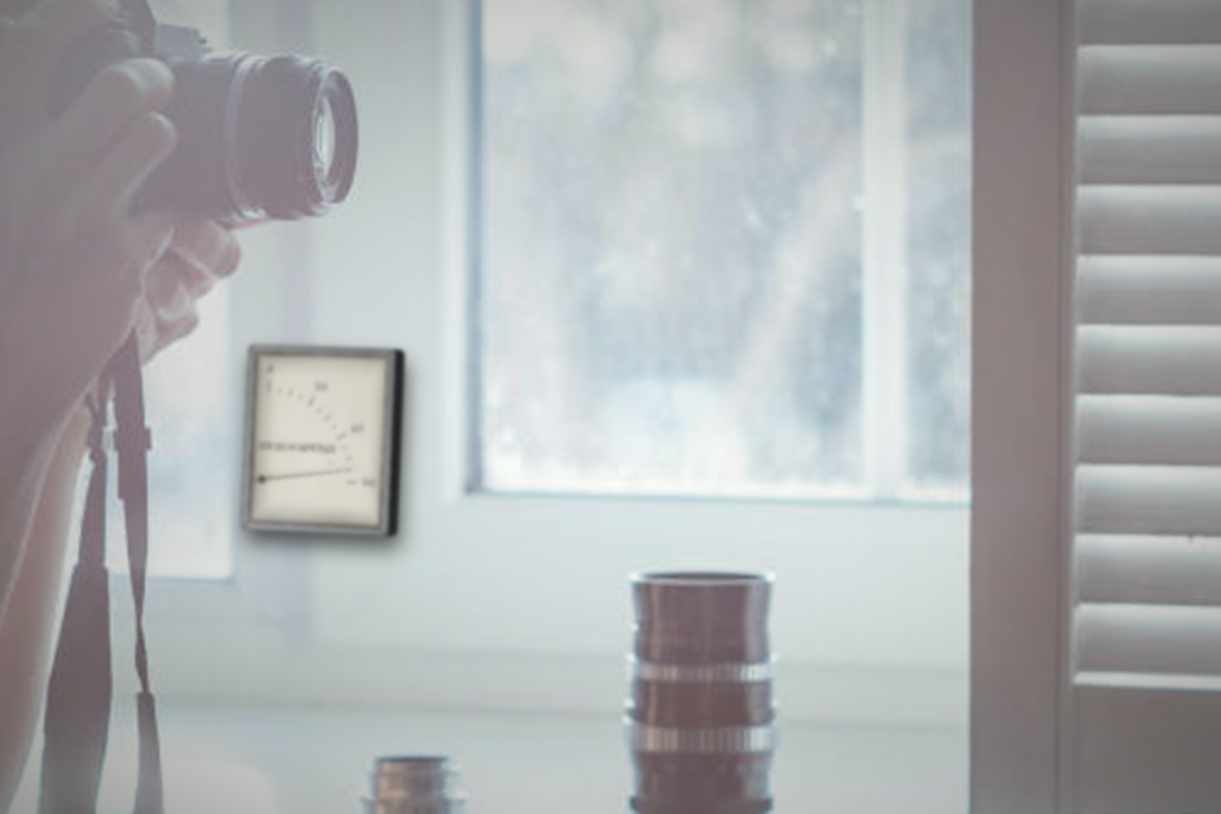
55 µA
